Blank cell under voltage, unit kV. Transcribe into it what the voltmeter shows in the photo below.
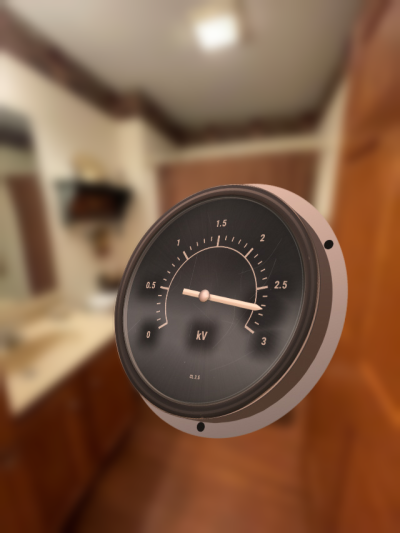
2.75 kV
